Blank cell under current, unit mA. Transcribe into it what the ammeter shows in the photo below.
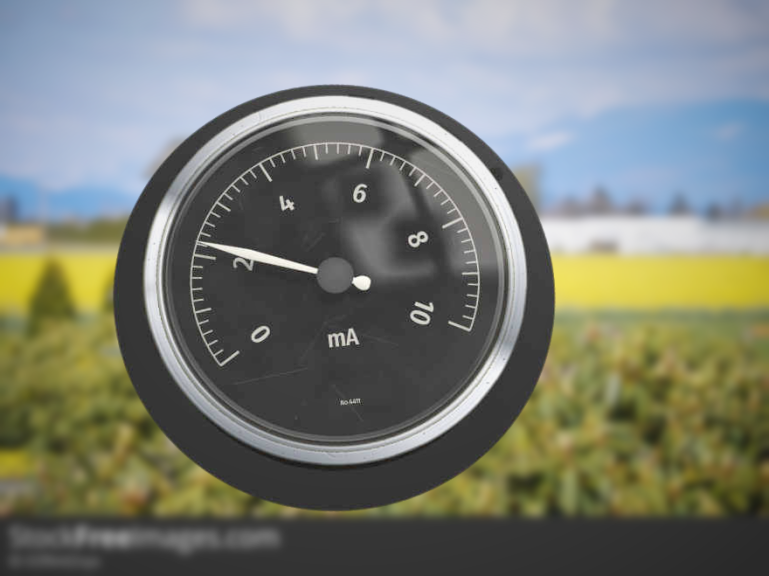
2.2 mA
